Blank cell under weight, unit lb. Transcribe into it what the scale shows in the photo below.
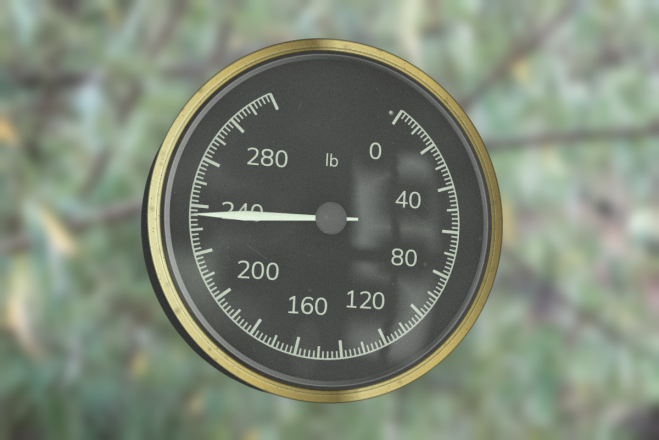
236 lb
